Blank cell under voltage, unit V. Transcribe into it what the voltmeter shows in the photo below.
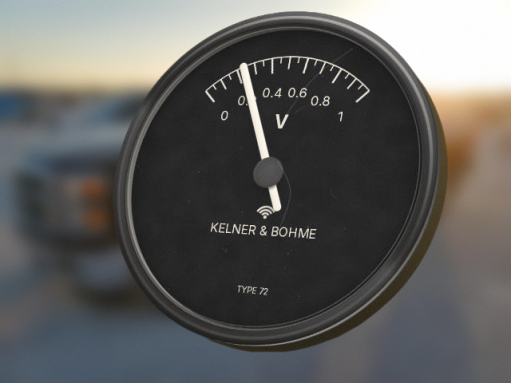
0.25 V
